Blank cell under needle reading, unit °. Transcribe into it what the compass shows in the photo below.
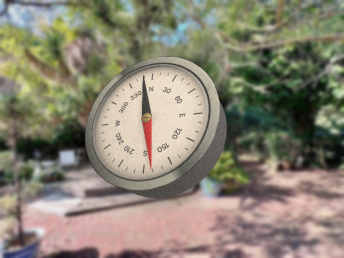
170 °
